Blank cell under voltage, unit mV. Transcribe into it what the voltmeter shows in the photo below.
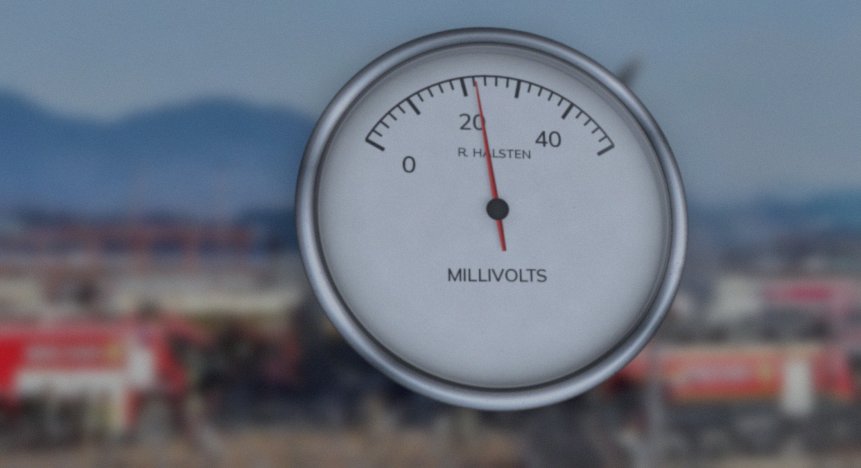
22 mV
